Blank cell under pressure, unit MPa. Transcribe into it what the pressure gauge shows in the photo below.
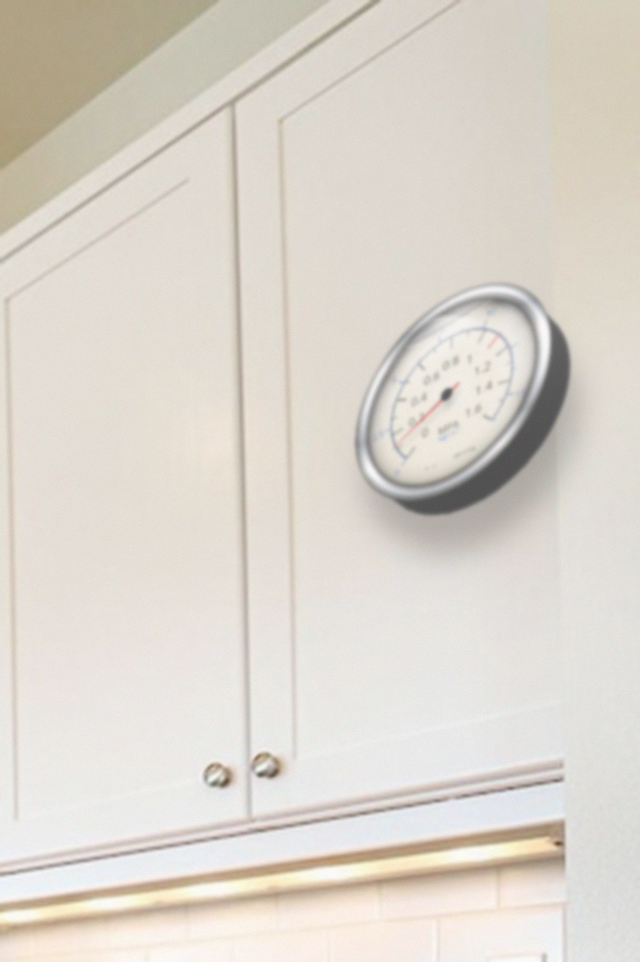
0.1 MPa
